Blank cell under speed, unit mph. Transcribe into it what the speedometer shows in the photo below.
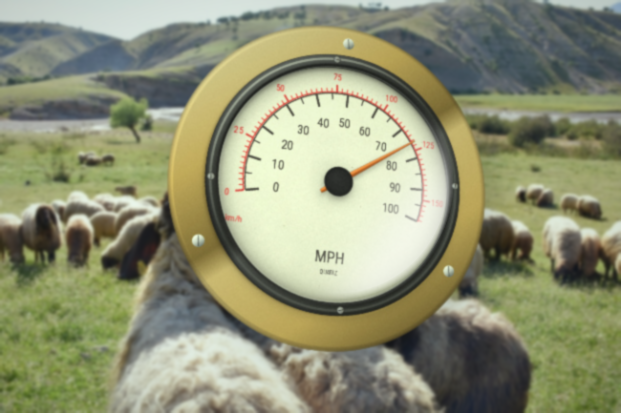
75 mph
